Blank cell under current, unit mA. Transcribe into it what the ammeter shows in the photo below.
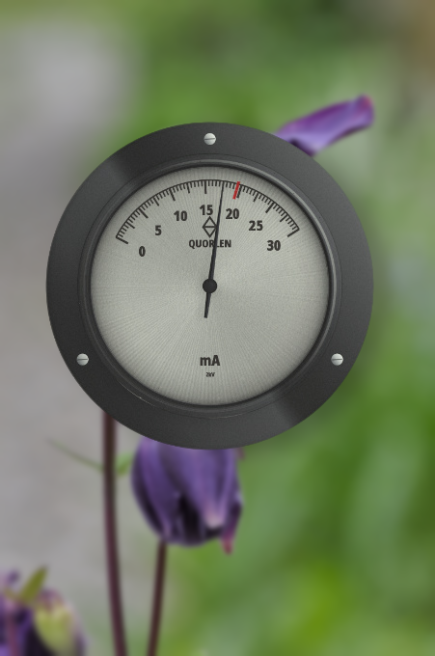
17.5 mA
